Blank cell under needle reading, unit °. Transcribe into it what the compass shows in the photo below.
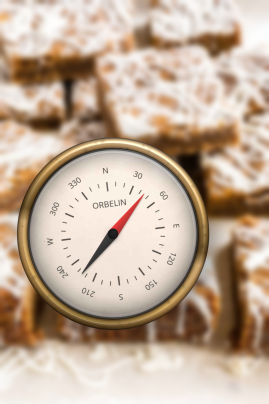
45 °
